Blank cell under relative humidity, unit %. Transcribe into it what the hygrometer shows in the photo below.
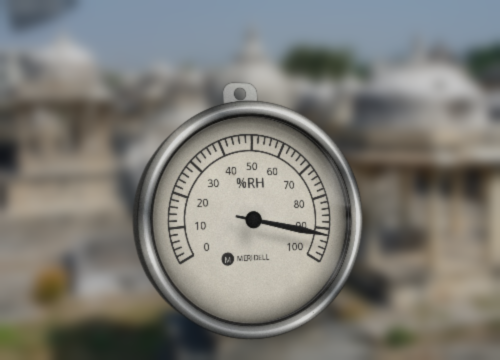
92 %
